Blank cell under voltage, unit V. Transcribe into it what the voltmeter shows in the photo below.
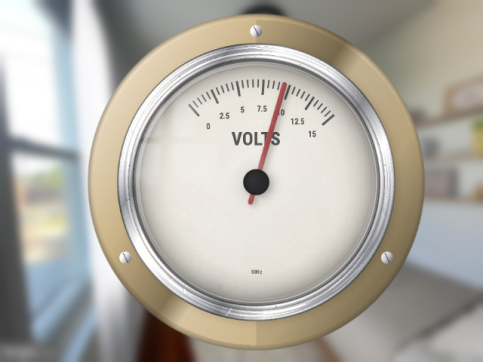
9.5 V
